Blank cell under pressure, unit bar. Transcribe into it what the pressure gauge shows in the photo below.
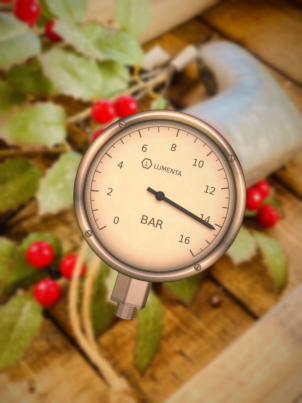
14.25 bar
